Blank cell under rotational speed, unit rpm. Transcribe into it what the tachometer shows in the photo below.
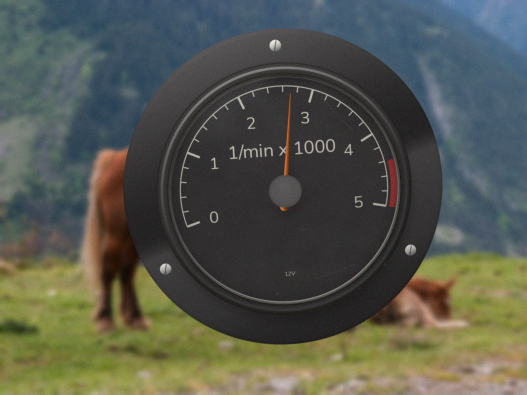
2700 rpm
